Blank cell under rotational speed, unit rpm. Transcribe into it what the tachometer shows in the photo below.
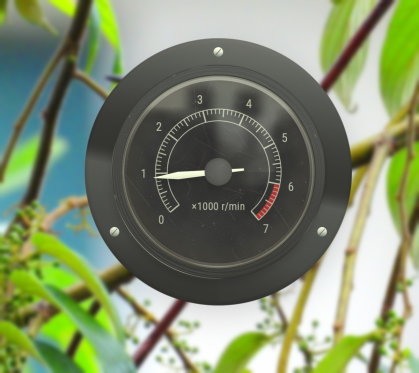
900 rpm
